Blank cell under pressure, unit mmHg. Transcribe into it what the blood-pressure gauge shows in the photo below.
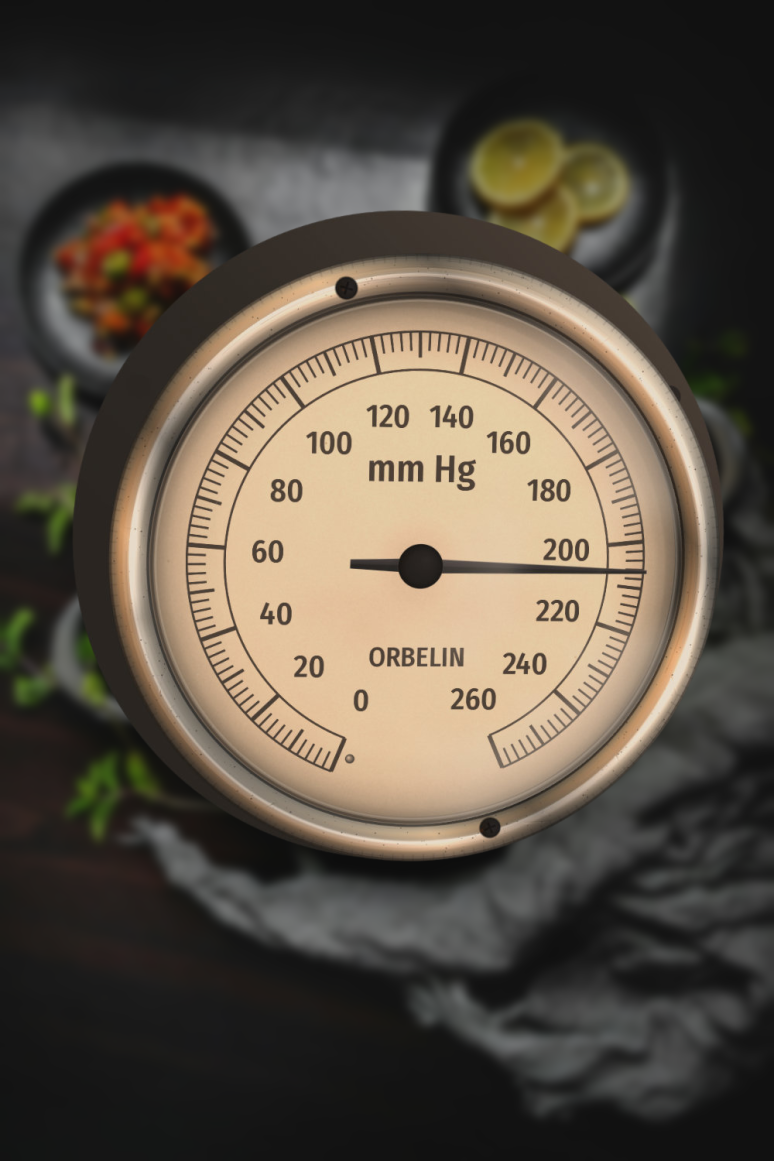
206 mmHg
